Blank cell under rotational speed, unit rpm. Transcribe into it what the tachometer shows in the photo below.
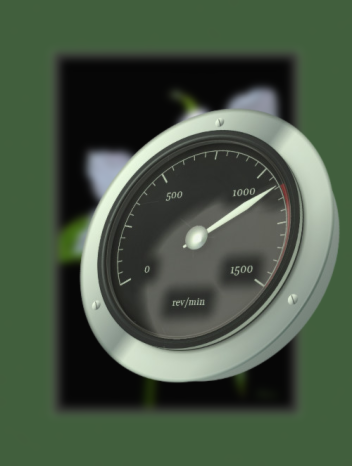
1100 rpm
